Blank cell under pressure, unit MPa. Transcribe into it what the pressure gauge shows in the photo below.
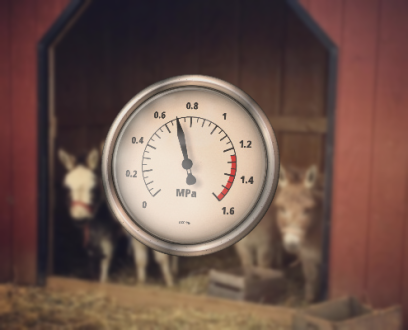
0.7 MPa
